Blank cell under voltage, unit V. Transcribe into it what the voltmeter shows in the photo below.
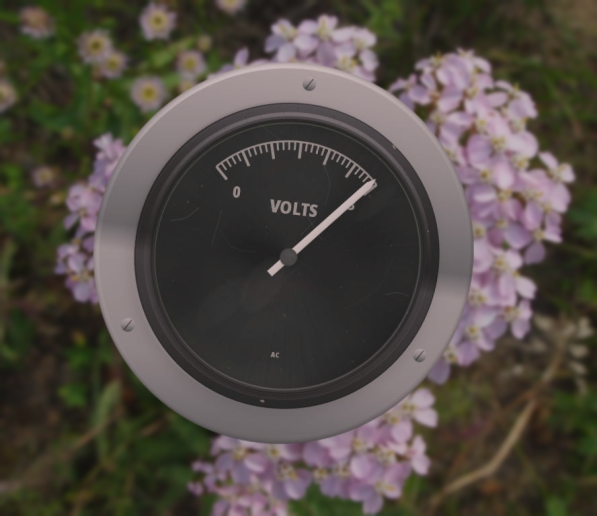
2.9 V
